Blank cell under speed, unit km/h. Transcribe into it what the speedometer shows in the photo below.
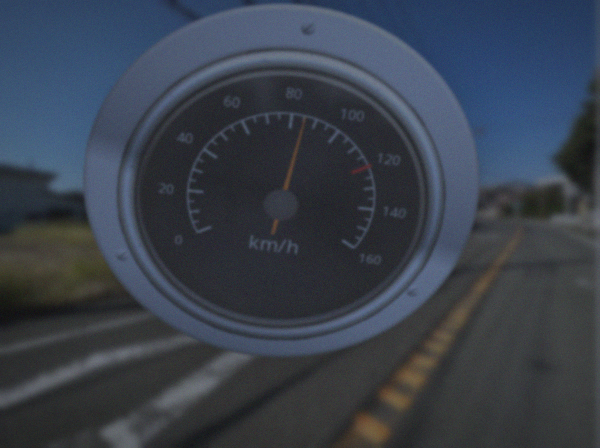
85 km/h
